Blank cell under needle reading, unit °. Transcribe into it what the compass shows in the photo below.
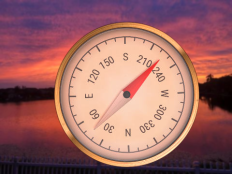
225 °
